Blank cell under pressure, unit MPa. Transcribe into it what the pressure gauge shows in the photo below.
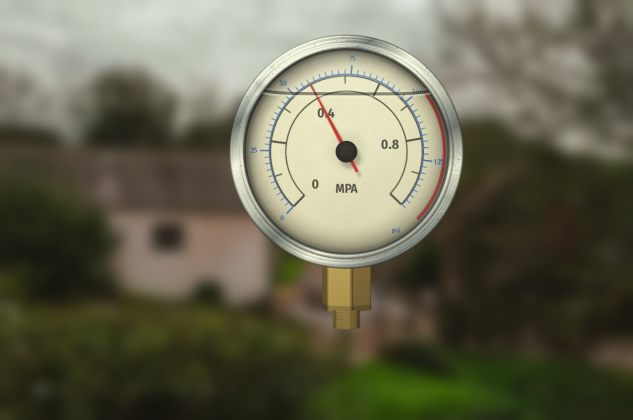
0.4 MPa
